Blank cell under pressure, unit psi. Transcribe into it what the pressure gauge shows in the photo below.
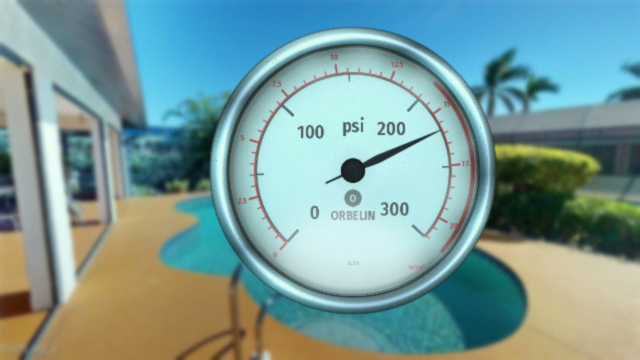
225 psi
